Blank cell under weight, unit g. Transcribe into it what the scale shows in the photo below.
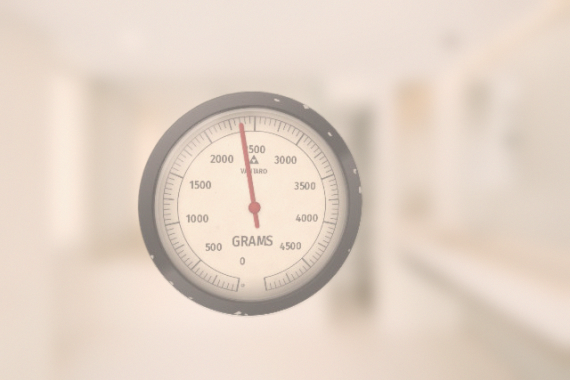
2350 g
